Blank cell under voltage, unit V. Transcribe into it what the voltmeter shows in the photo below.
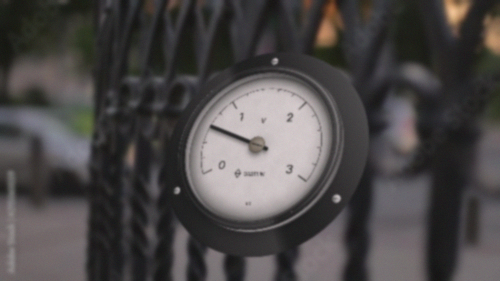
0.6 V
